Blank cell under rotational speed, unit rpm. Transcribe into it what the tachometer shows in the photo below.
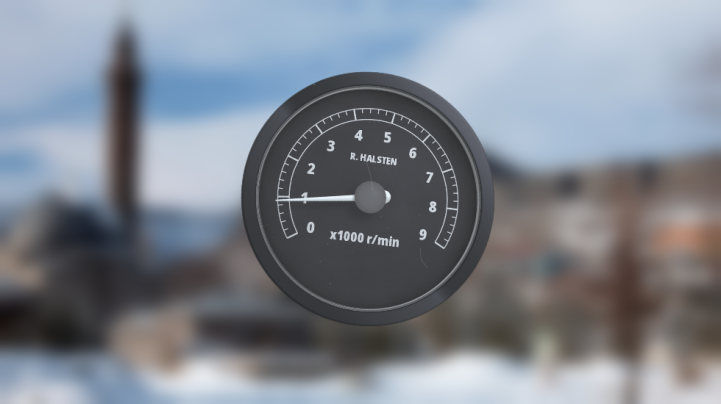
900 rpm
